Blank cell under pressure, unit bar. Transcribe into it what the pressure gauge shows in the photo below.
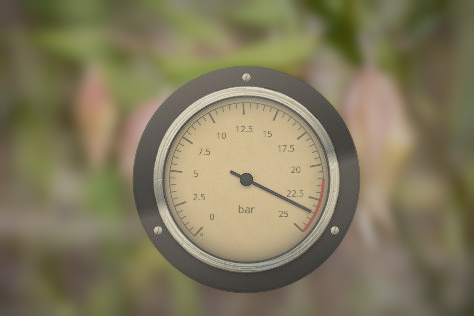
23.5 bar
